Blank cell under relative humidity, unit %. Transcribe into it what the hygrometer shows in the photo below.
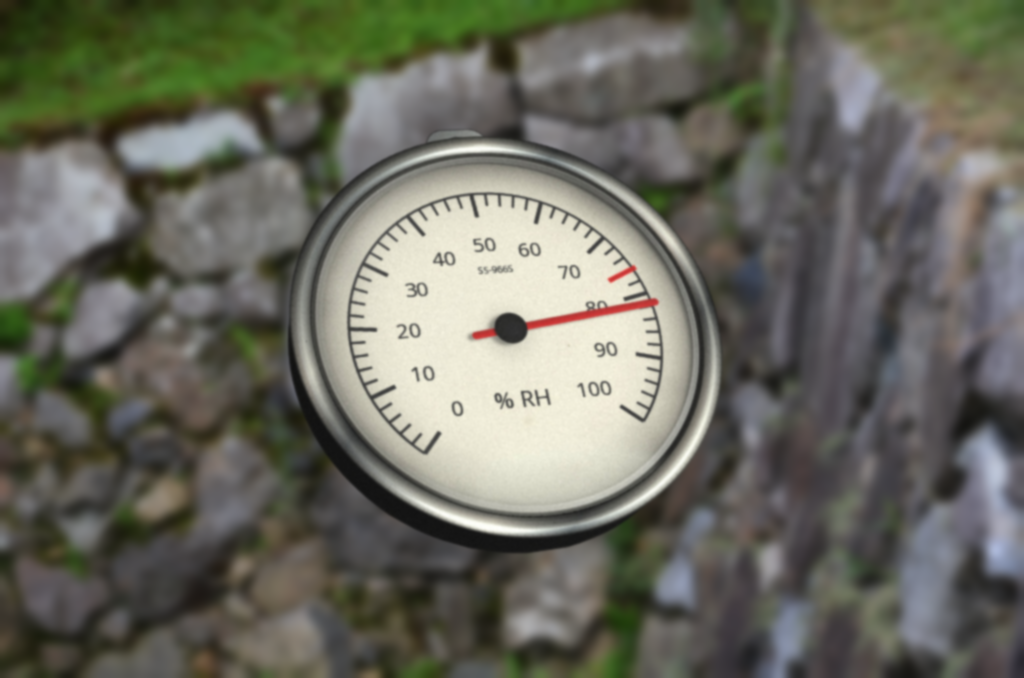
82 %
